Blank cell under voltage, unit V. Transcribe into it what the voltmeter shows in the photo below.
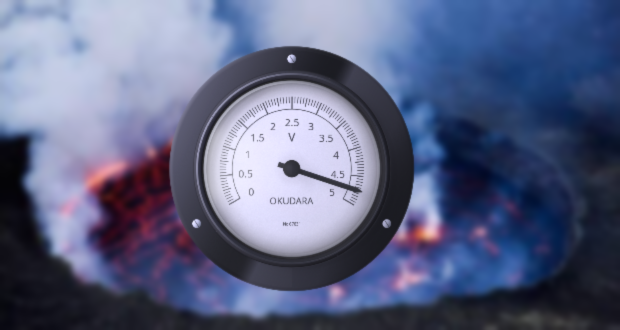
4.75 V
